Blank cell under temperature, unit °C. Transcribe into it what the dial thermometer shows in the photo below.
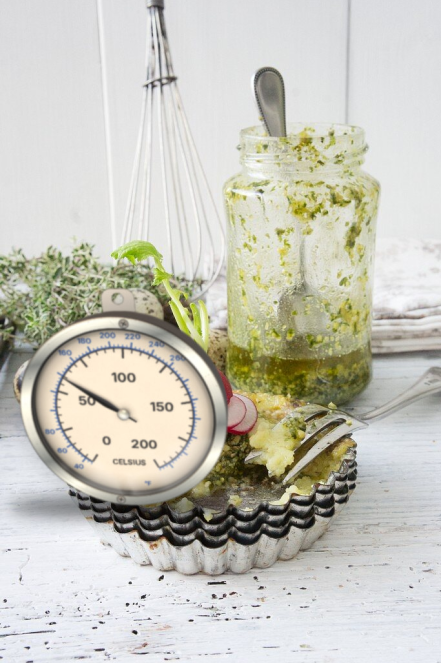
60 °C
